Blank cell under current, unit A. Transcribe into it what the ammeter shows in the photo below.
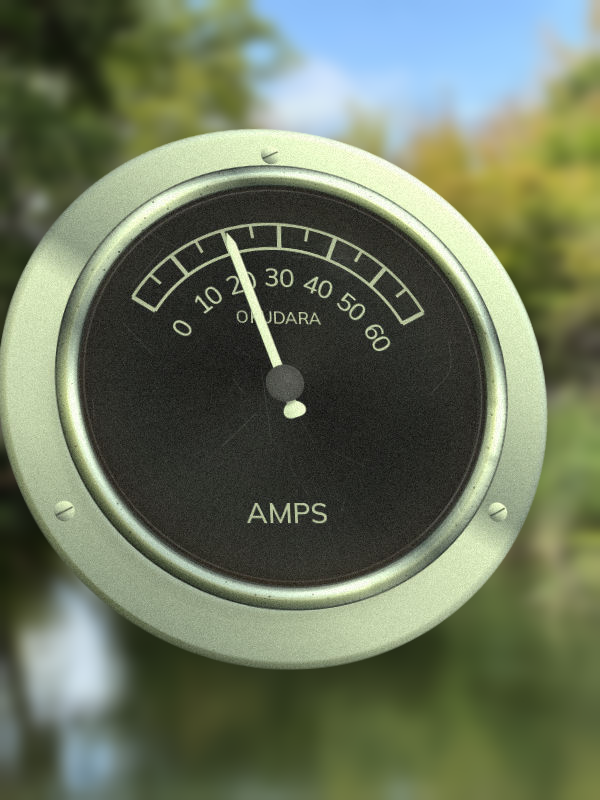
20 A
